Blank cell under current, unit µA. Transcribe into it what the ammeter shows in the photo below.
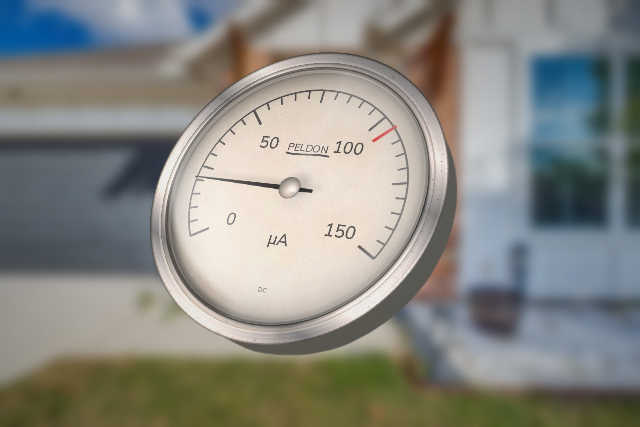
20 µA
